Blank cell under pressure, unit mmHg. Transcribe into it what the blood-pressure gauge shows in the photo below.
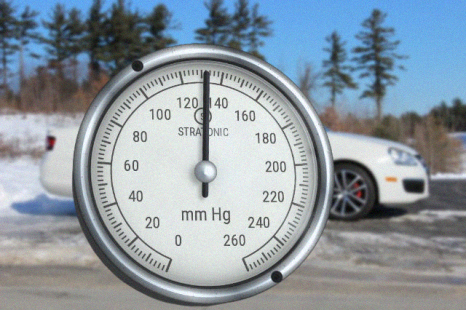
132 mmHg
